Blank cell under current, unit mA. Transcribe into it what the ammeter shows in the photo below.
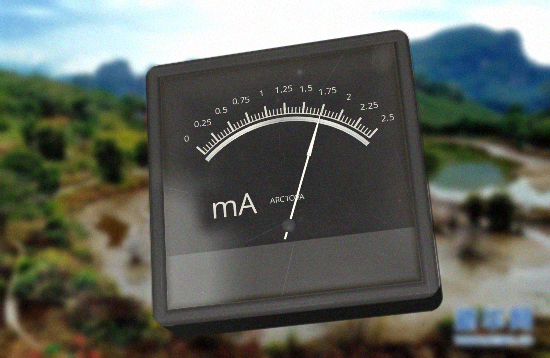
1.75 mA
